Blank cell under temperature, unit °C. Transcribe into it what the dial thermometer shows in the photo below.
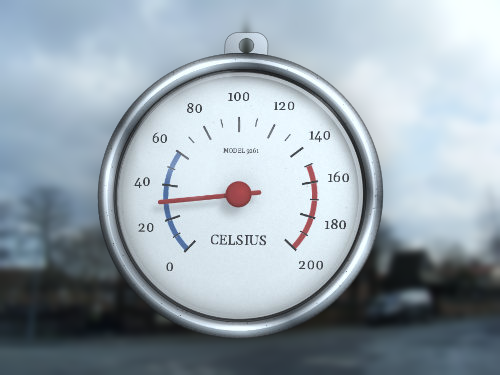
30 °C
